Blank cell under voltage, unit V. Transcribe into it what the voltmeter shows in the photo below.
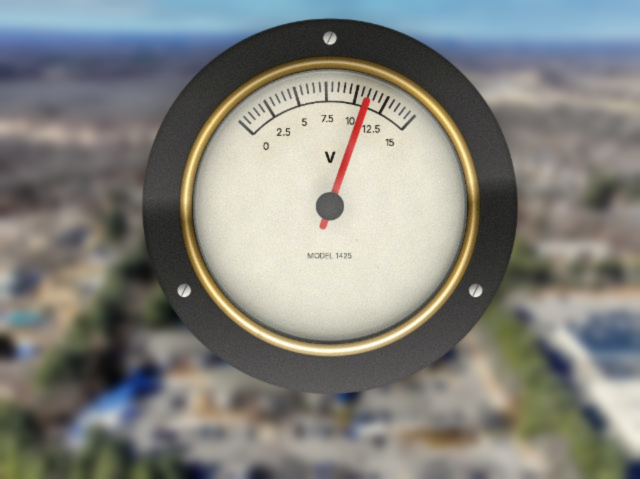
11 V
